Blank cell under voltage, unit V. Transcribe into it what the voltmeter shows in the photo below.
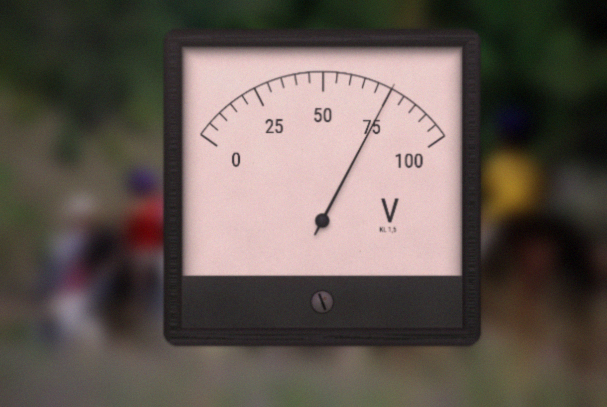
75 V
